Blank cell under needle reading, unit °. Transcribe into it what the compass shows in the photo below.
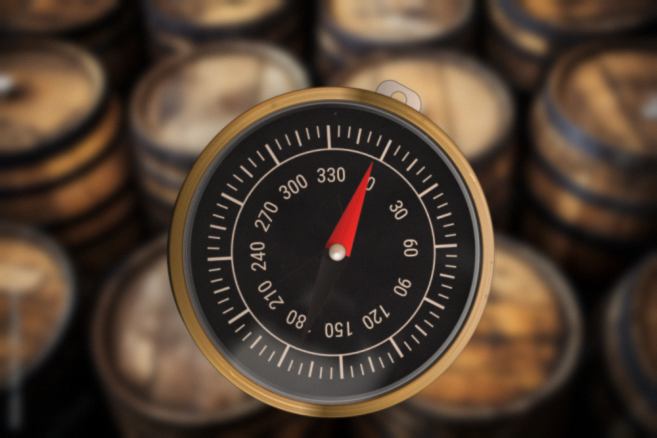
355 °
